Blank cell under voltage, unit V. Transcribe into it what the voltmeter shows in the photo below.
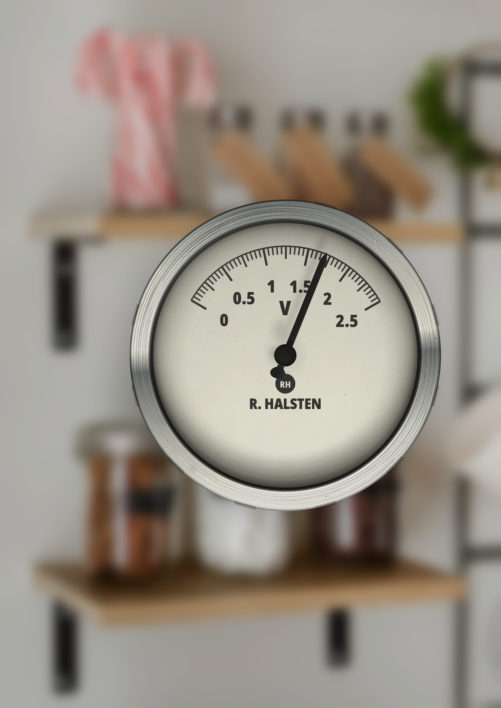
1.7 V
